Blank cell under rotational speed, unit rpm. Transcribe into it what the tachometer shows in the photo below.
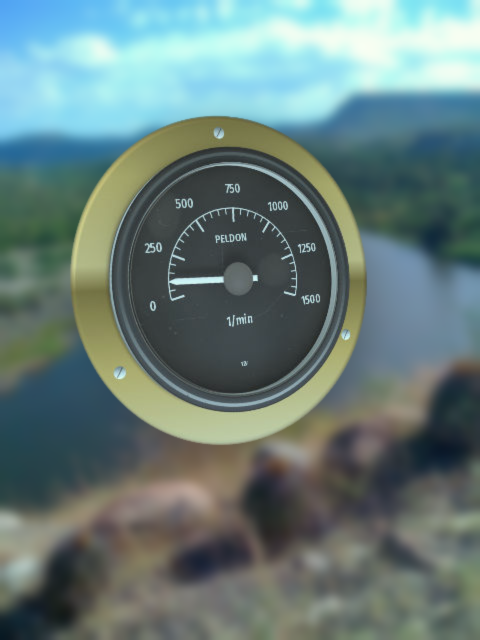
100 rpm
